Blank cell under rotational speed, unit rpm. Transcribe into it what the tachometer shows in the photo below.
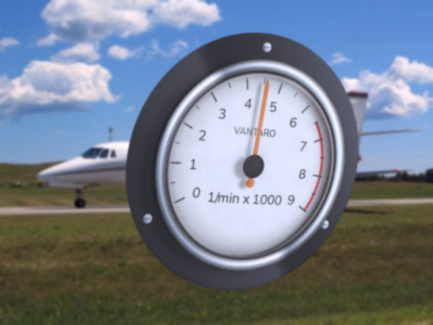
4500 rpm
